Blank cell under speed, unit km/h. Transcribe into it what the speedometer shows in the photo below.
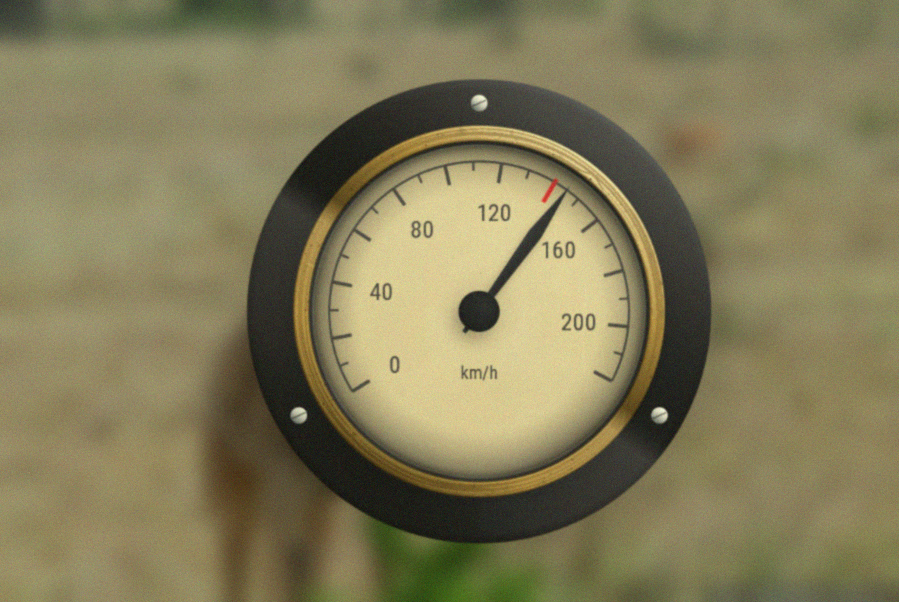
145 km/h
